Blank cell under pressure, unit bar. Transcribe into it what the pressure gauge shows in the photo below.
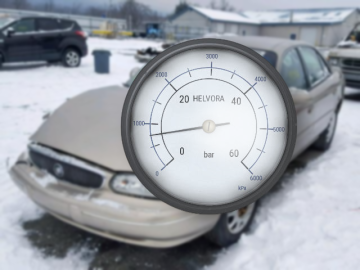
7.5 bar
